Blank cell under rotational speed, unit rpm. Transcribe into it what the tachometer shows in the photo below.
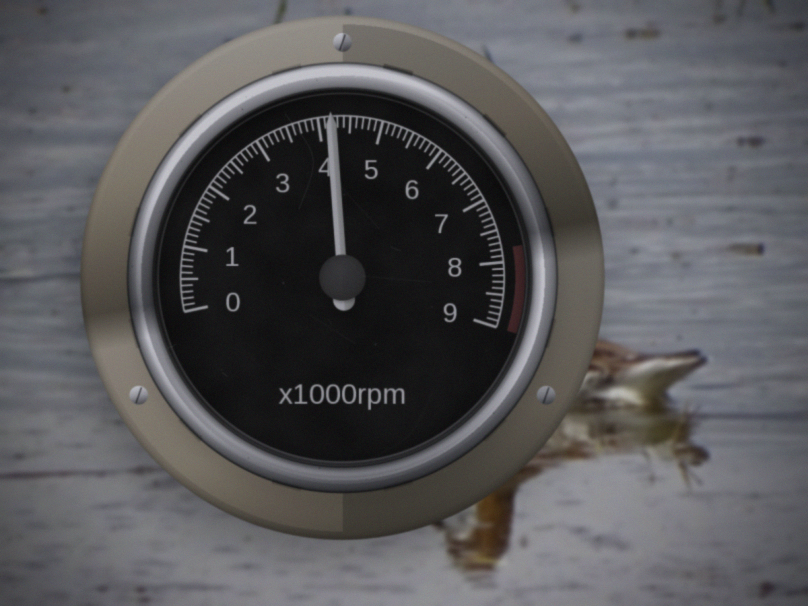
4200 rpm
